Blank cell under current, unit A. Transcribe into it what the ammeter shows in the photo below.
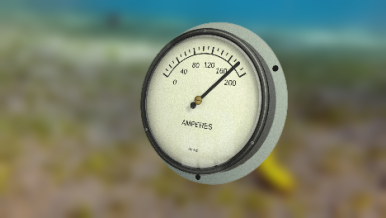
180 A
